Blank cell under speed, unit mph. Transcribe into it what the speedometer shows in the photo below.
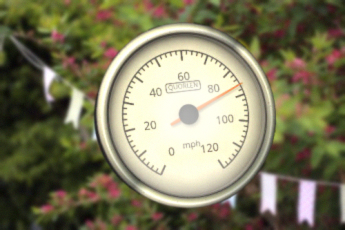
86 mph
